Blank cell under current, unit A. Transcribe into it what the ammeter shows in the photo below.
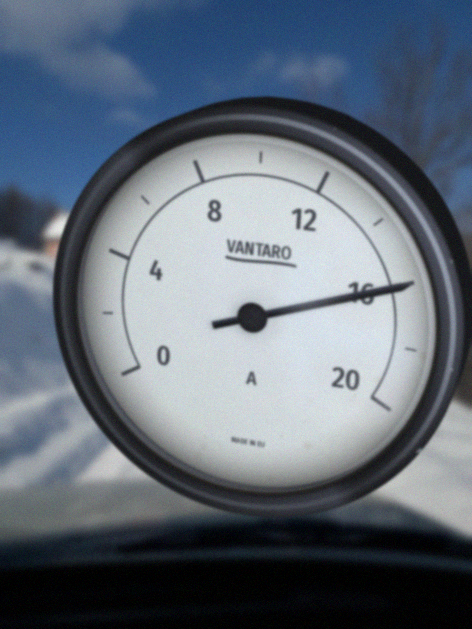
16 A
